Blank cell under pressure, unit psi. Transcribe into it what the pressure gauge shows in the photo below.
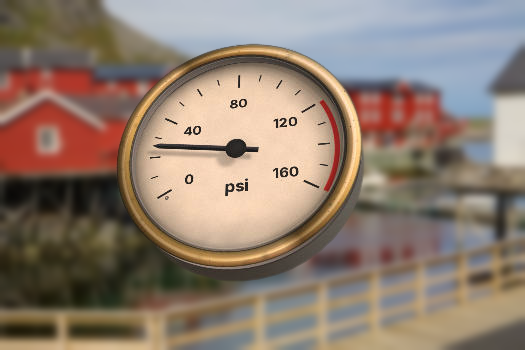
25 psi
